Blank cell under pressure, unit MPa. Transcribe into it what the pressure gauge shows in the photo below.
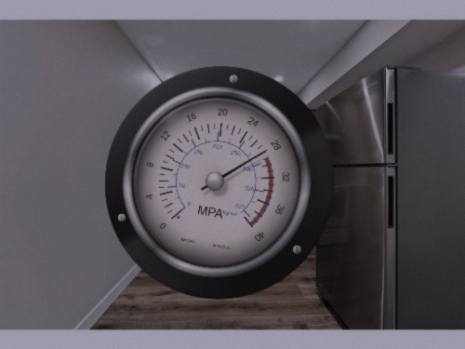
28 MPa
